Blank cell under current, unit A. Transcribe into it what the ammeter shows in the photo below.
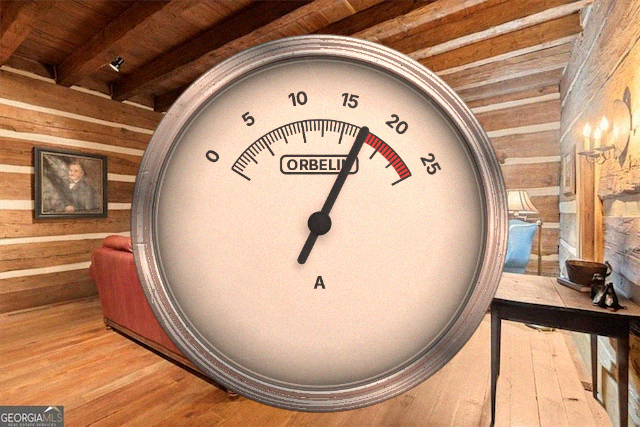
17.5 A
